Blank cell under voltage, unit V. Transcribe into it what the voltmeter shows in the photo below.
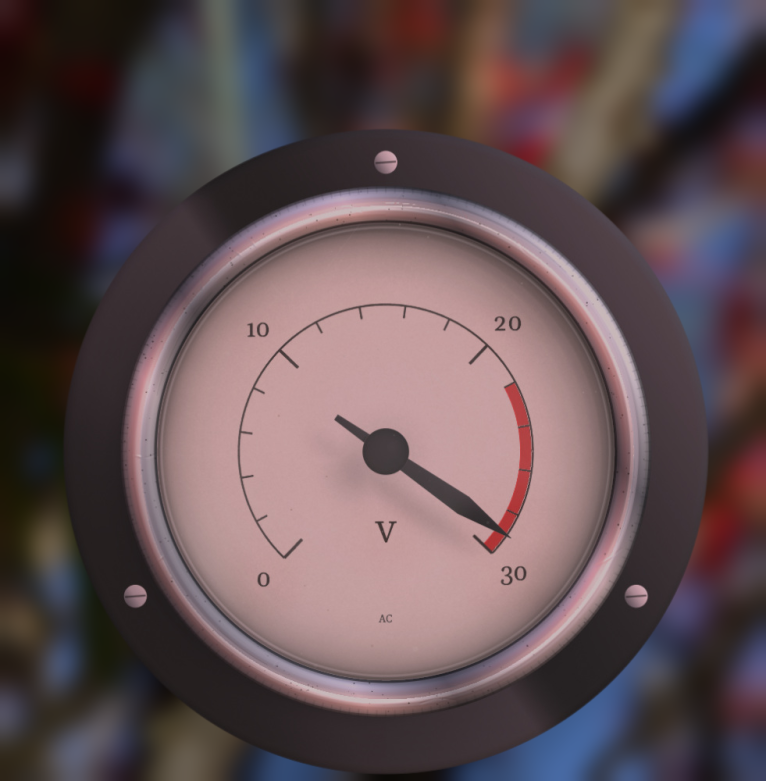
29 V
